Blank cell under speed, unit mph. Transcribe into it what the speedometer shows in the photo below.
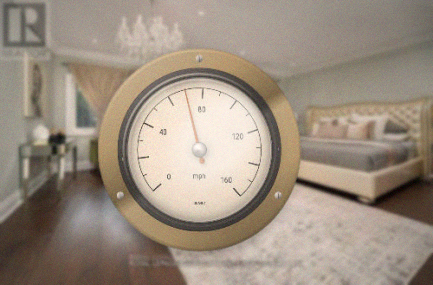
70 mph
